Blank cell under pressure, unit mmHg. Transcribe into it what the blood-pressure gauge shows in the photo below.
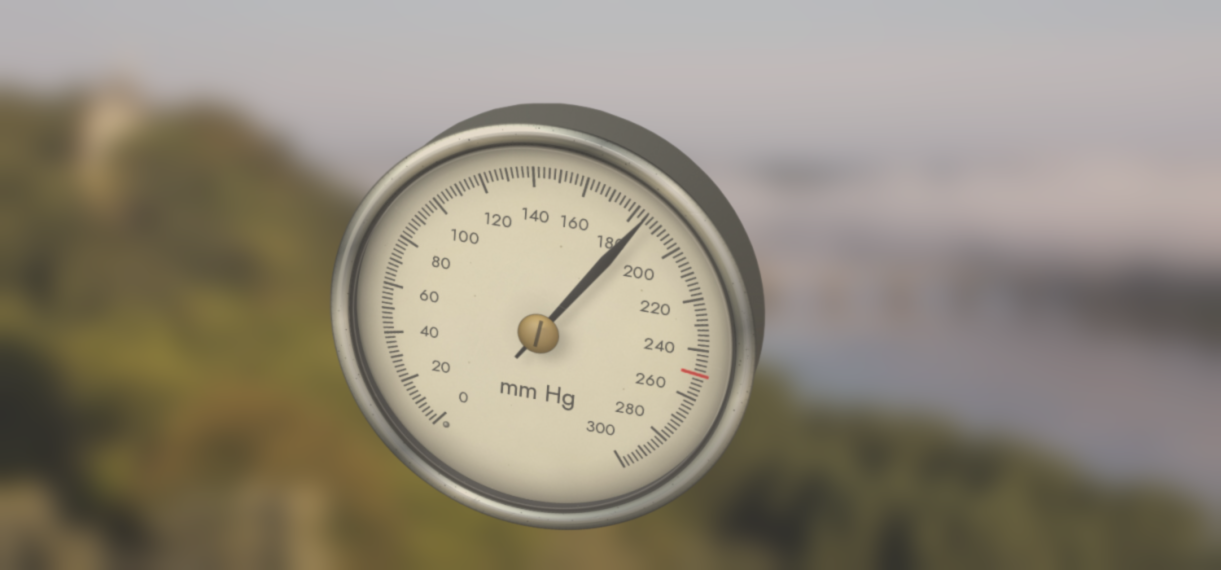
184 mmHg
